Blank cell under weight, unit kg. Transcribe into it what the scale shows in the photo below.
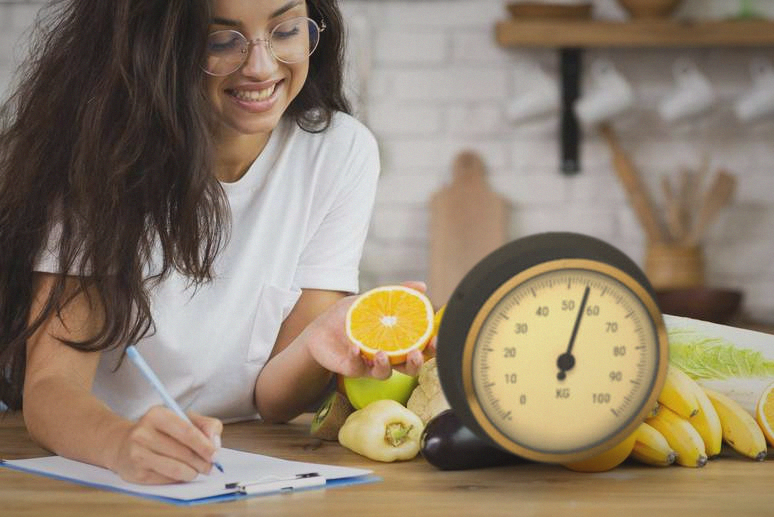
55 kg
